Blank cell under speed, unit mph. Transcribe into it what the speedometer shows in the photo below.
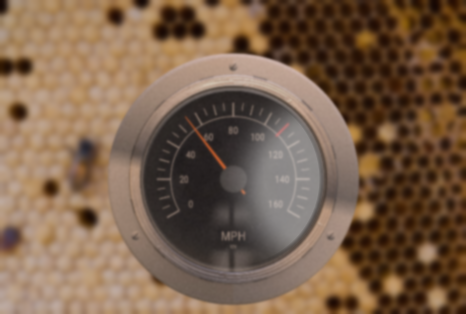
55 mph
